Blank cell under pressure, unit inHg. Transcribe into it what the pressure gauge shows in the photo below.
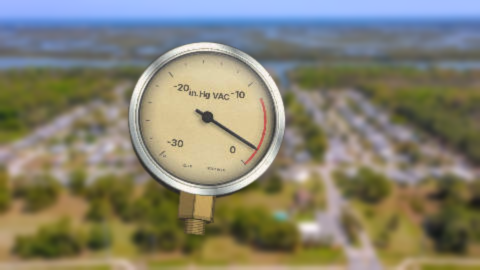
-2 inHg
